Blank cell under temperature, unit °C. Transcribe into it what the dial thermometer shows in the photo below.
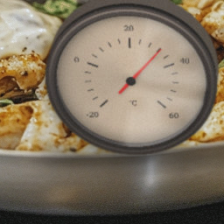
32 °C
